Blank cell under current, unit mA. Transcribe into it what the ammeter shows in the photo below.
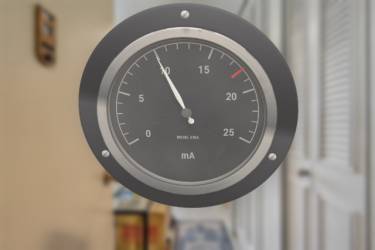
10 mA
